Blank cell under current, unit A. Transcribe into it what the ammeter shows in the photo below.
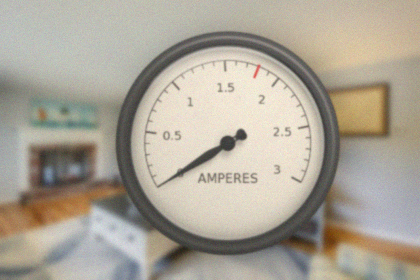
0 A
